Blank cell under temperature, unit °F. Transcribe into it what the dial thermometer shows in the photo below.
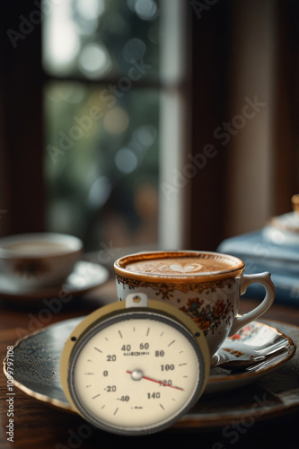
120 °F
